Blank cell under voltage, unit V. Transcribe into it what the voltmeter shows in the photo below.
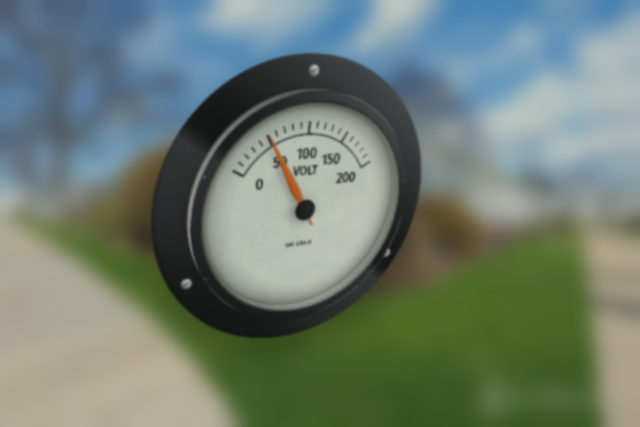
50 V
